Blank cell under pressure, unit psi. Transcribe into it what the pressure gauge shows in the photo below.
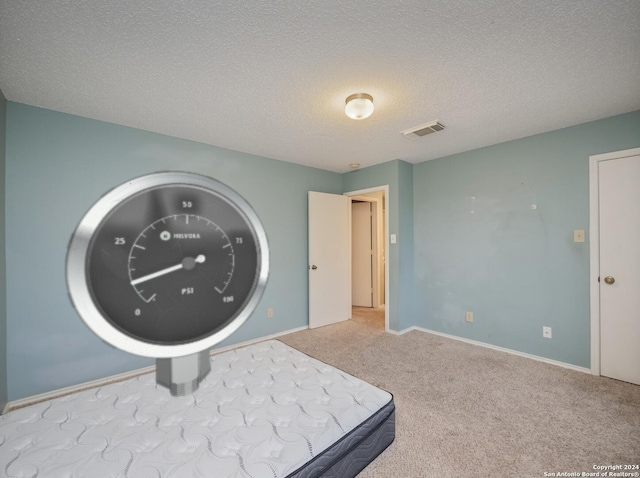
10 psi
